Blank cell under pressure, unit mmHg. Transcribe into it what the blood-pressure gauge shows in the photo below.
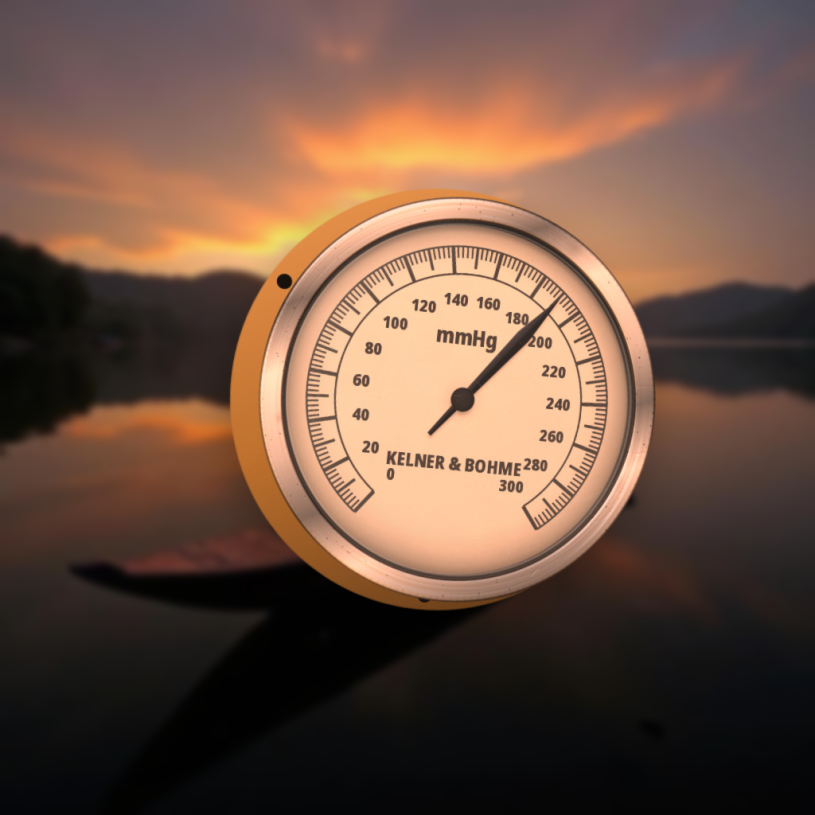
190 mmHg
